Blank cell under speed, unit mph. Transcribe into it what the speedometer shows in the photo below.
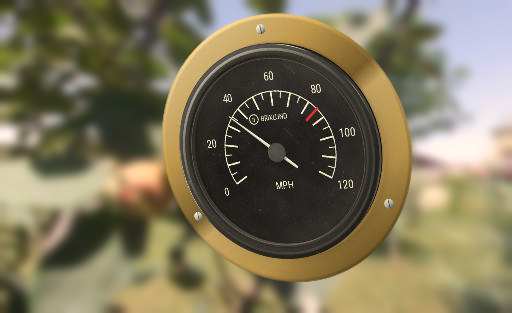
35 mph
